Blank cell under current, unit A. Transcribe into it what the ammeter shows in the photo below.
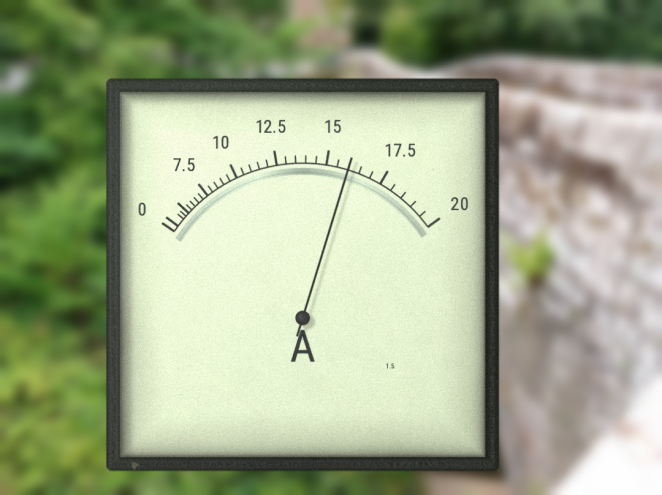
16 A
